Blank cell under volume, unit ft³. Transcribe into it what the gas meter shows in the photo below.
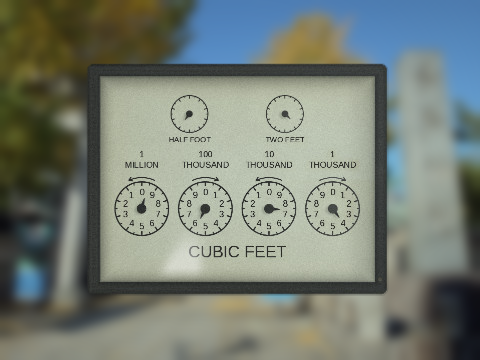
957400 ft³
